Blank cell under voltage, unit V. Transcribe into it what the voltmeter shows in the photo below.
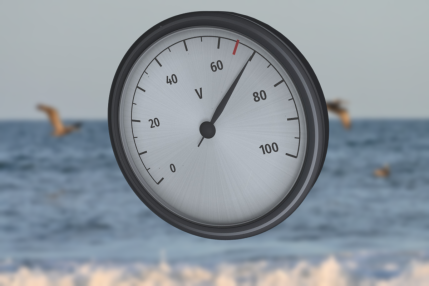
70 V
